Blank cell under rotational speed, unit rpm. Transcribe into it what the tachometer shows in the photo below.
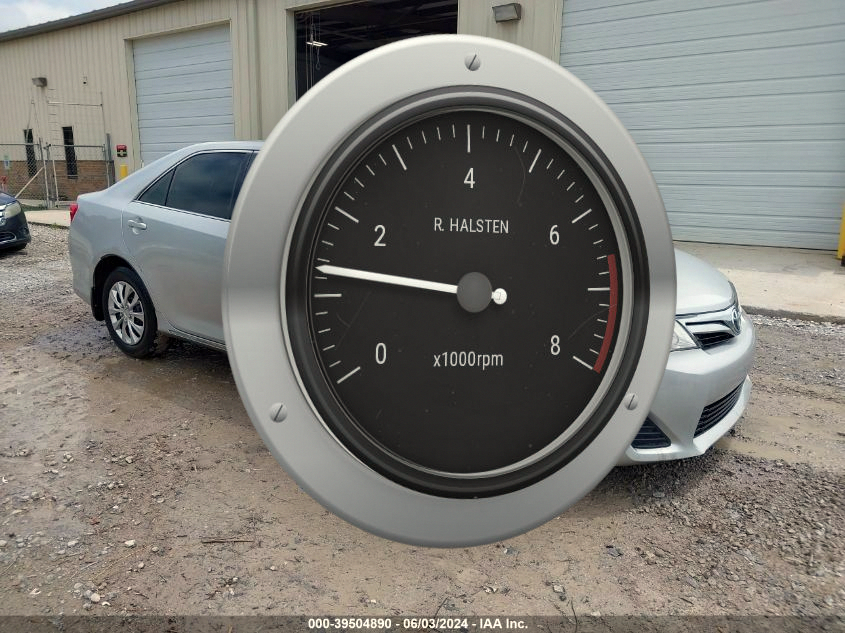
1300 rpm
